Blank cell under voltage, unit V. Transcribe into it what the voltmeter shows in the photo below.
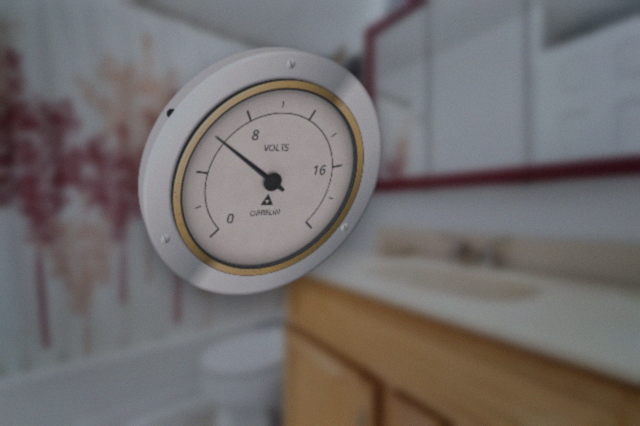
6 V
